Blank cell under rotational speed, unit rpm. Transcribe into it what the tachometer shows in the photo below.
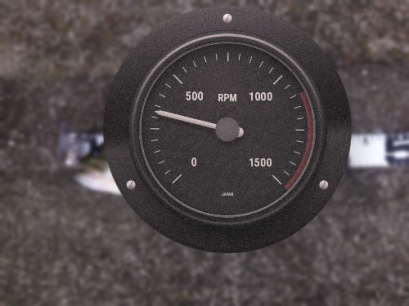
325 rpm
